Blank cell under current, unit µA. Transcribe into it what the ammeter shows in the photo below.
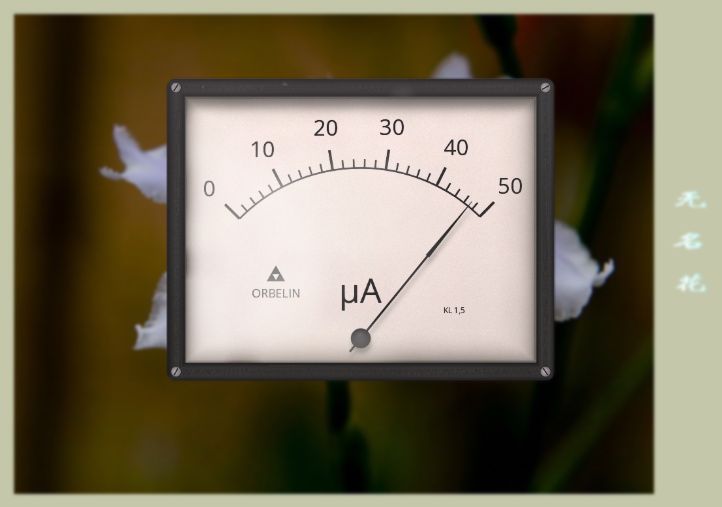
47 µA
